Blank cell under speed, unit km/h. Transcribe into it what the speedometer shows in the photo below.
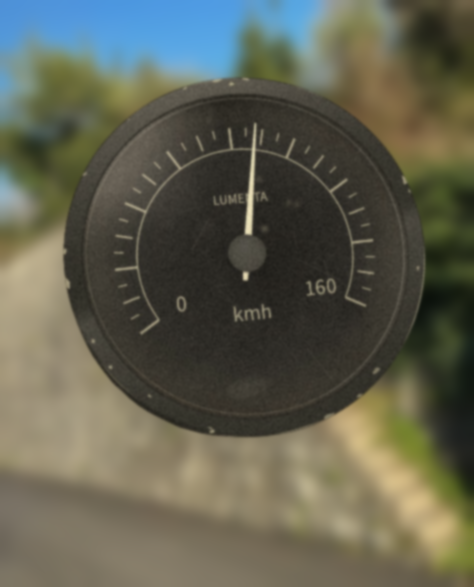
87.5 km/h
